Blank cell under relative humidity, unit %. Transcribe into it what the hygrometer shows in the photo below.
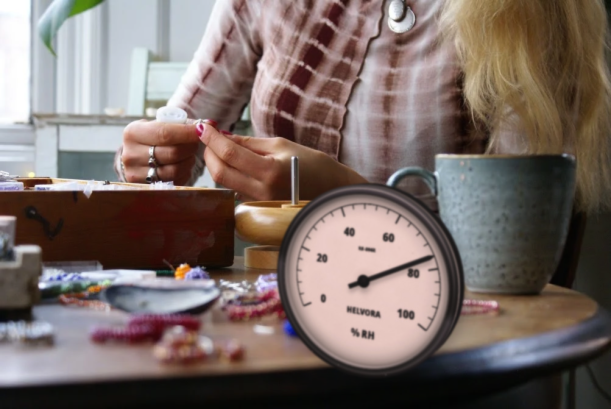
76 %
